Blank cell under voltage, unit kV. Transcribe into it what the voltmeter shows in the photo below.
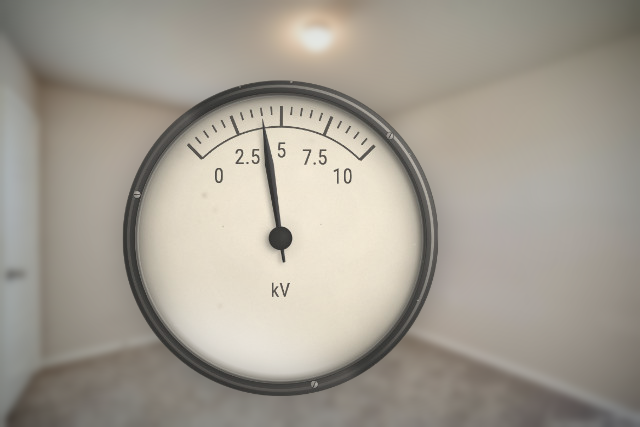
4 kV
